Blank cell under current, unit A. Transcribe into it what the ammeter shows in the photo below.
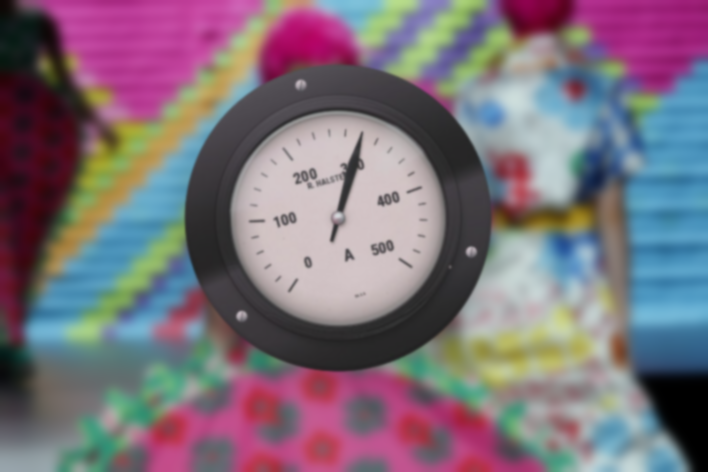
300 A
